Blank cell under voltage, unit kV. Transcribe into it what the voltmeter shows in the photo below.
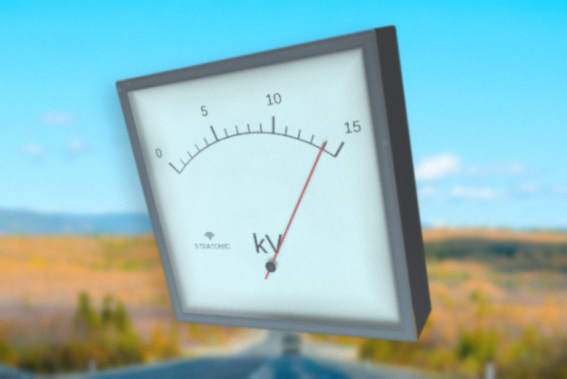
14 kV
